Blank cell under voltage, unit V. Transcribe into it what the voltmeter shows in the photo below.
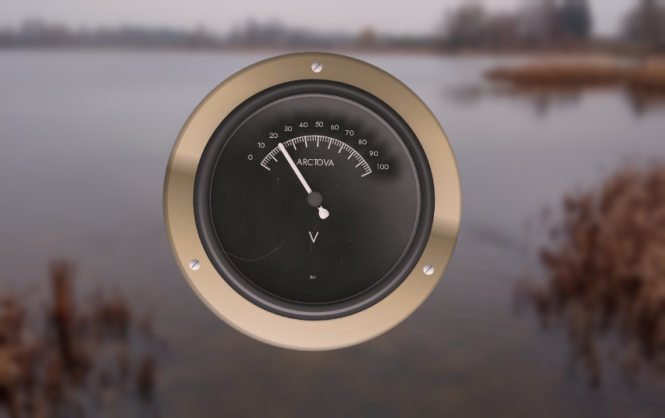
20 V
